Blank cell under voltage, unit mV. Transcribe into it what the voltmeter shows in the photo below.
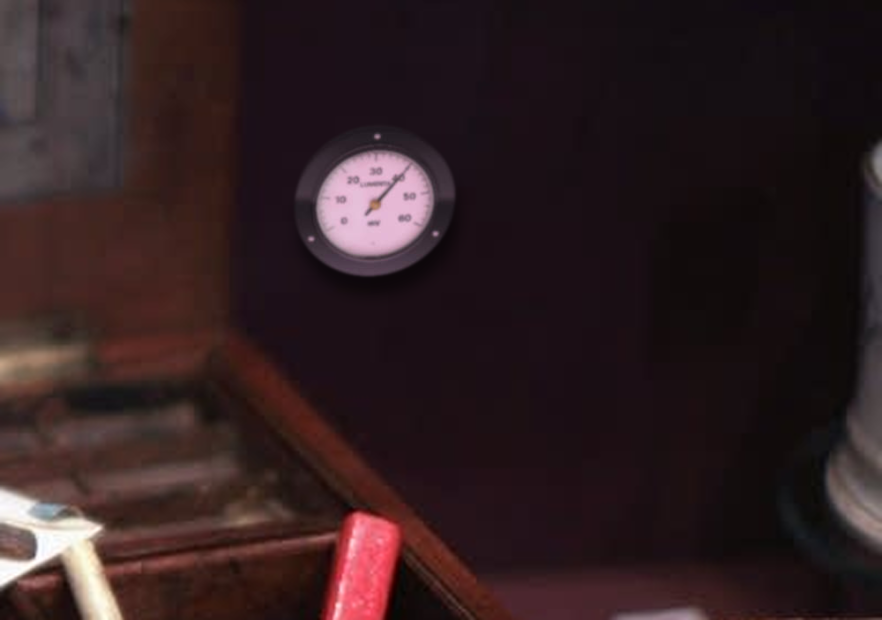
40 mV
